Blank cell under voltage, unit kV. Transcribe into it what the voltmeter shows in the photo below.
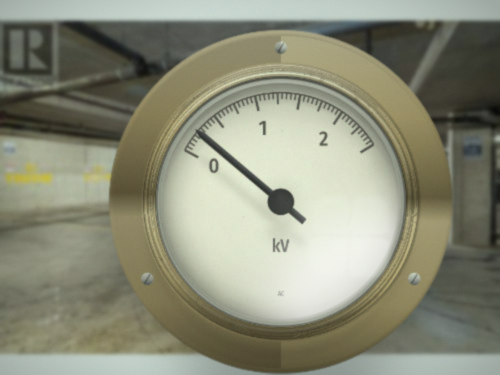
0.25 kV
